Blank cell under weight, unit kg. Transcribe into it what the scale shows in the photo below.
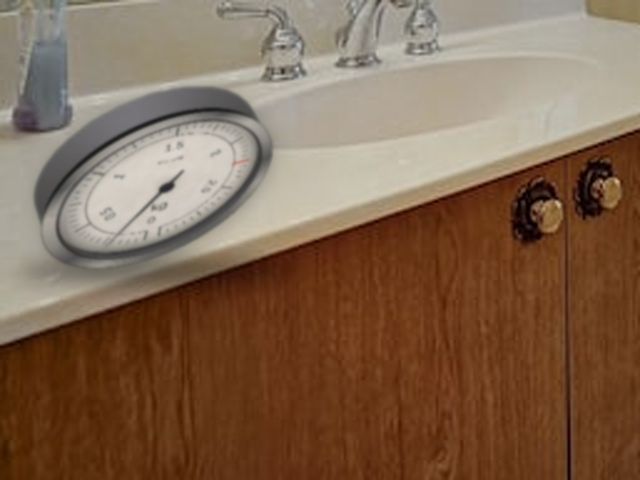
0.25 kg
